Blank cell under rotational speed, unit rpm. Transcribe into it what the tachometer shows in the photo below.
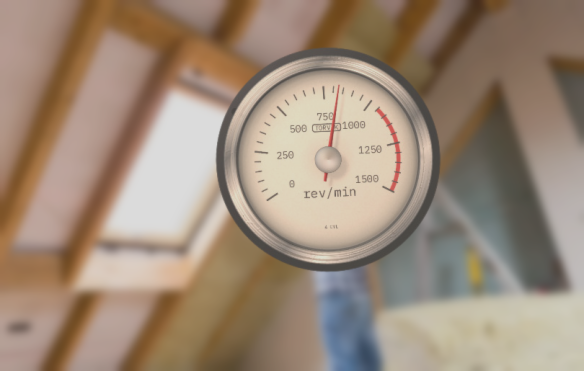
825 rpm
